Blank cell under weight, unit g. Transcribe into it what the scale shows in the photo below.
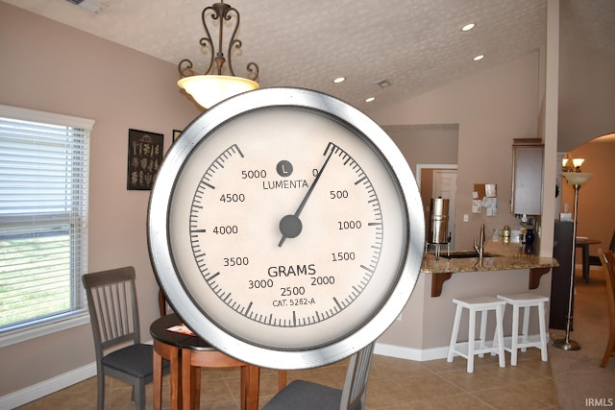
50 g
